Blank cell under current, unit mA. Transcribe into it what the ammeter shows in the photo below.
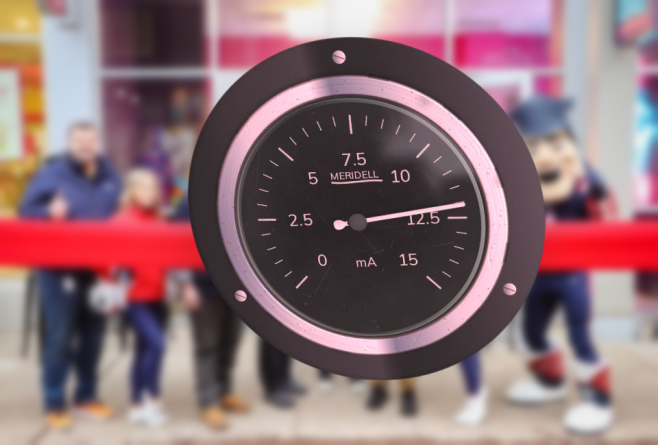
12 mA
